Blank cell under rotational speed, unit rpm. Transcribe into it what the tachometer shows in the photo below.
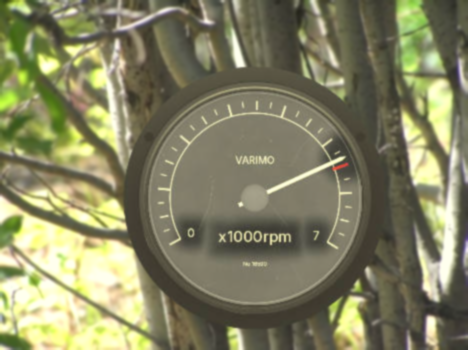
5375 rpm
